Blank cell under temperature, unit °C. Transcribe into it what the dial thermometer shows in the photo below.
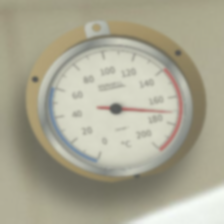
170 °C
